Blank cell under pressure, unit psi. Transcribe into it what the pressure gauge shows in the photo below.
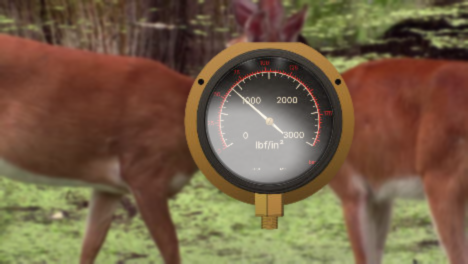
900 psi
